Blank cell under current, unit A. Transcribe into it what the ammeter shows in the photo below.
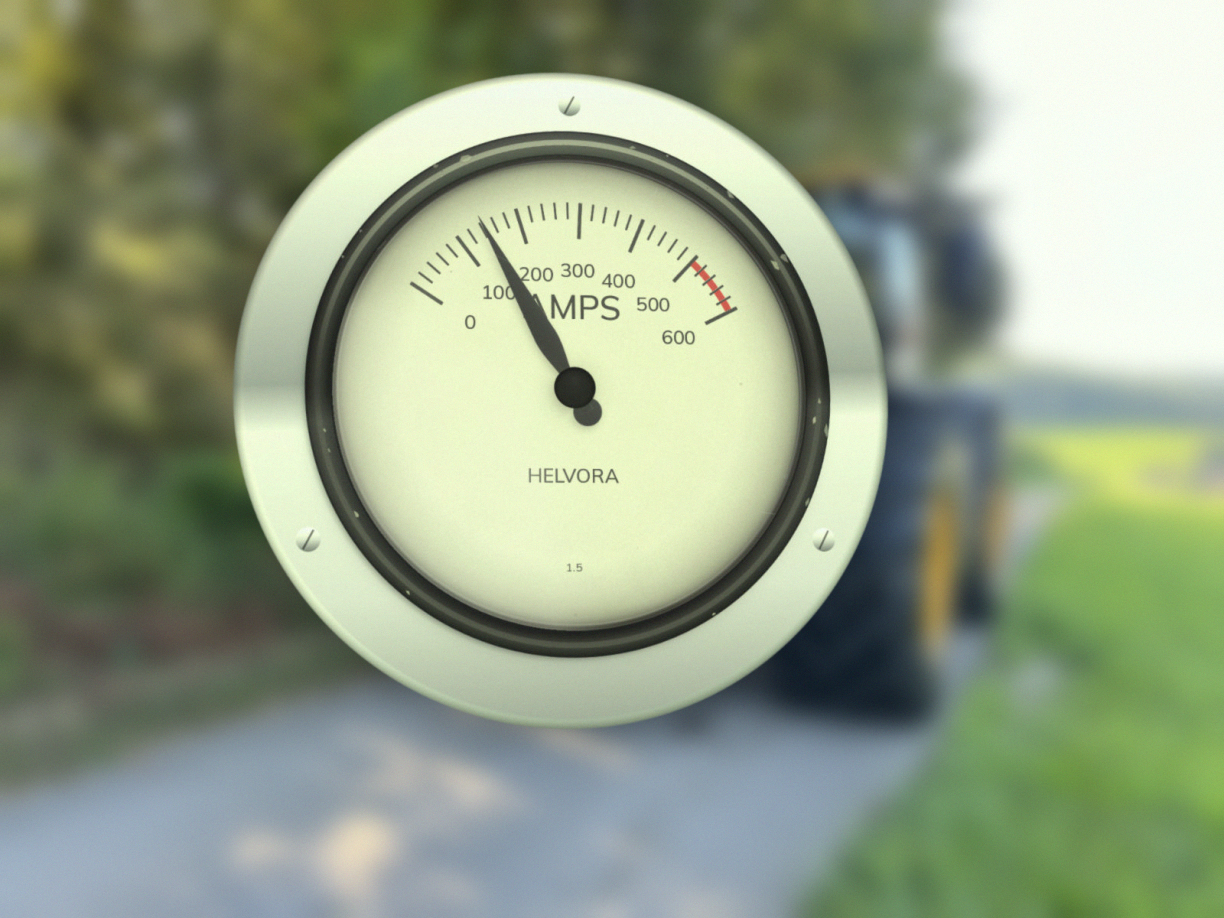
140 A
